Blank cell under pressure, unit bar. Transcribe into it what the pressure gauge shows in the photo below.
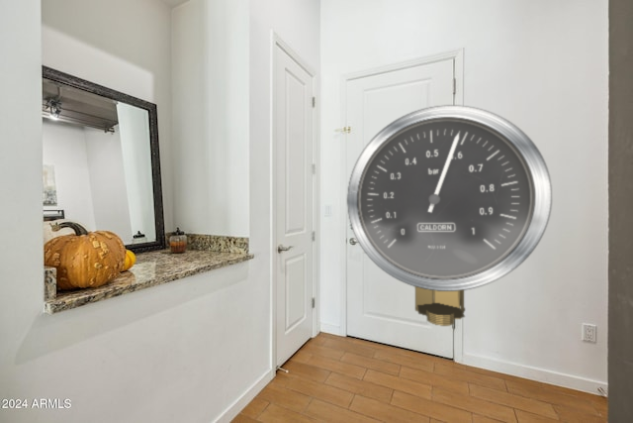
0.58 bar
